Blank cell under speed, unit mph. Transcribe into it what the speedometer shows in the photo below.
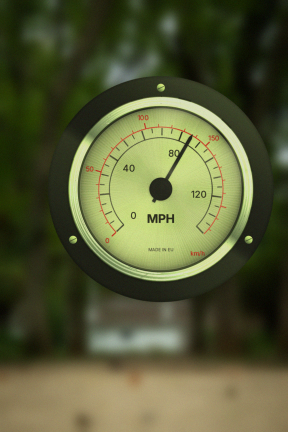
85 mph
